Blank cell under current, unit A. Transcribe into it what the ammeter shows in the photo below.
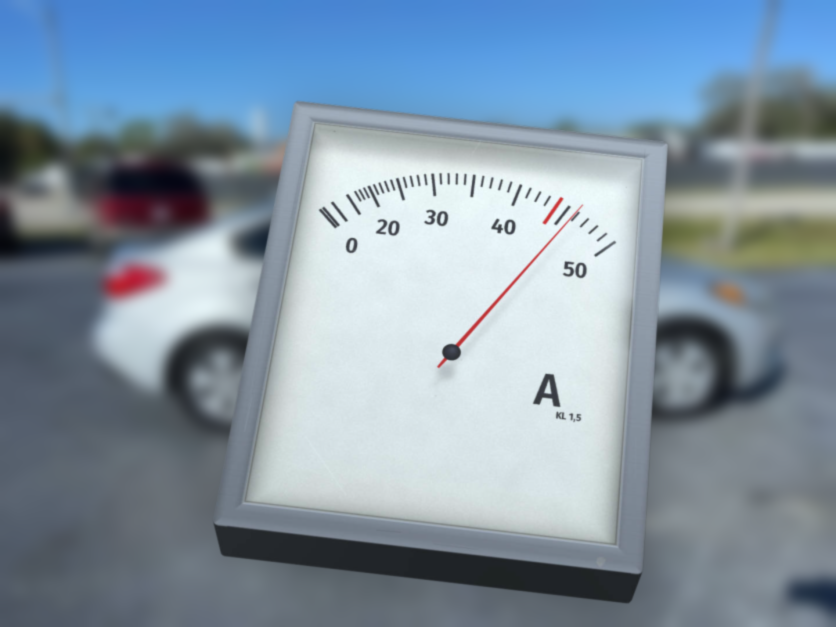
46 A
